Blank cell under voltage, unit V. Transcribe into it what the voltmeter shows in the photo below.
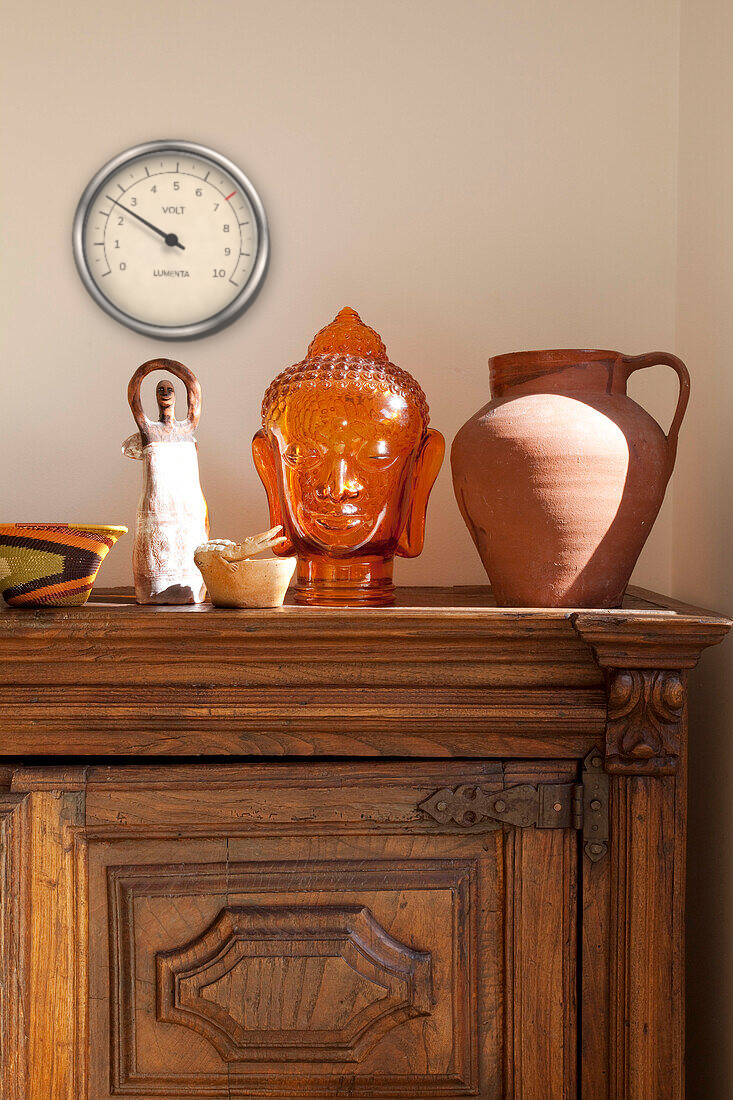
2.5 V
